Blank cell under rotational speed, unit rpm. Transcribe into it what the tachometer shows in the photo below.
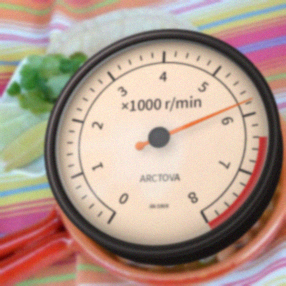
5800 rpm
